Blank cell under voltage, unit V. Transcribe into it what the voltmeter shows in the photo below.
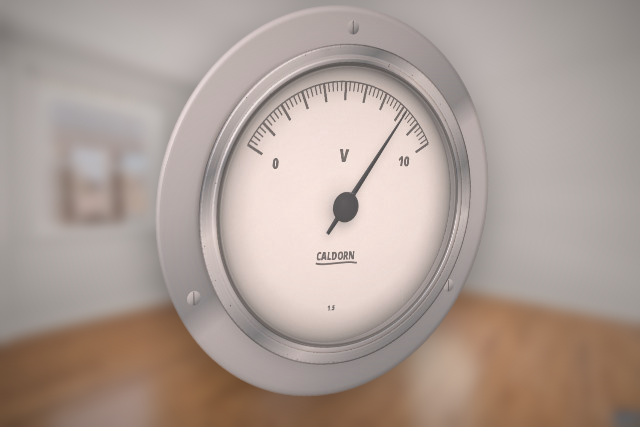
8 V
